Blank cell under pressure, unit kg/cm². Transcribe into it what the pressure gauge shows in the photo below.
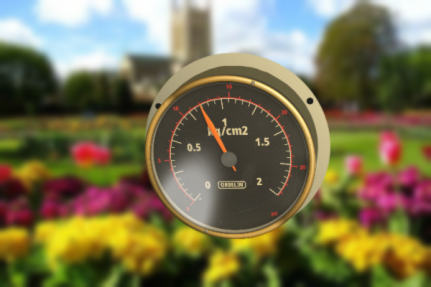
0.85 kg/cm²
